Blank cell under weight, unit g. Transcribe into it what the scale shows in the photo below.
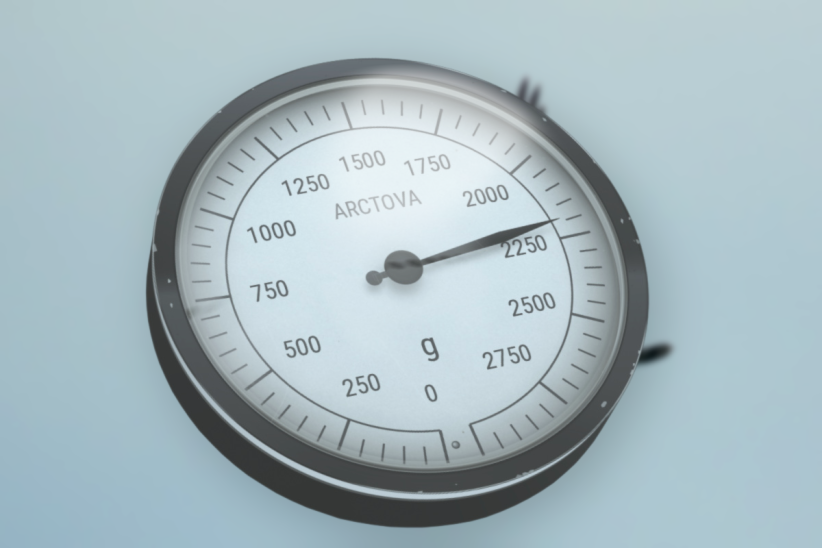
2200 g
